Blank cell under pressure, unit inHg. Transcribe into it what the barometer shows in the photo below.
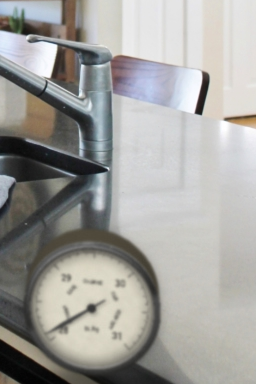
28.1 inHg
